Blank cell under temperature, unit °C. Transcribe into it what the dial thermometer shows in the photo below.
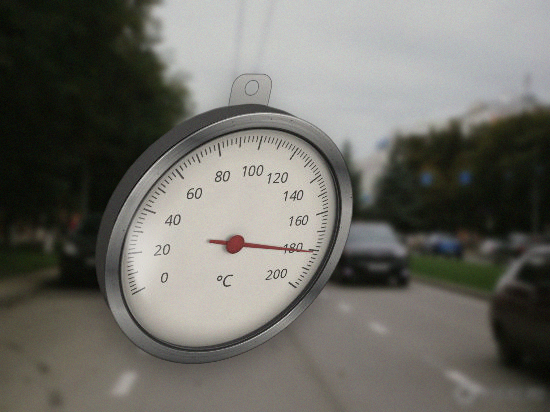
180 °C
